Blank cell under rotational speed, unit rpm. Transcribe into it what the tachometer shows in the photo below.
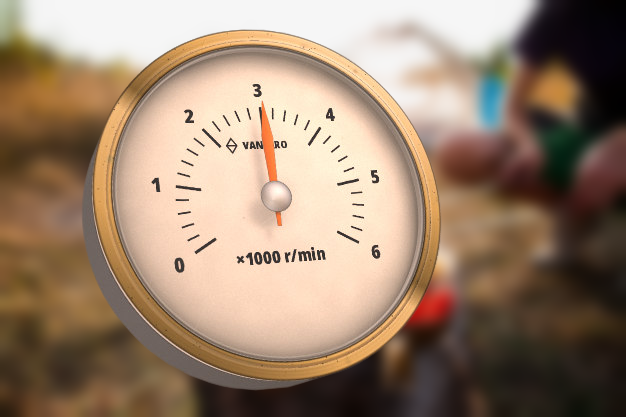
3000 rpm
